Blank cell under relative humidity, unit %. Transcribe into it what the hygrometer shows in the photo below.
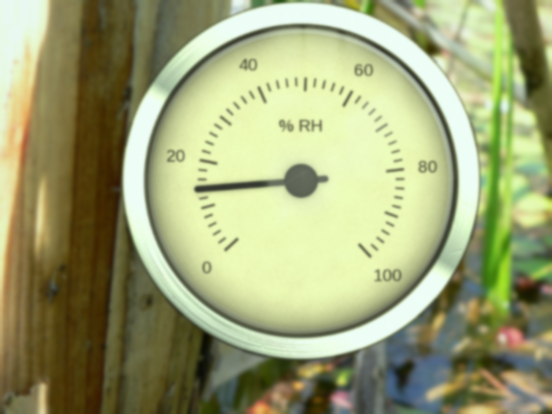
14 %
